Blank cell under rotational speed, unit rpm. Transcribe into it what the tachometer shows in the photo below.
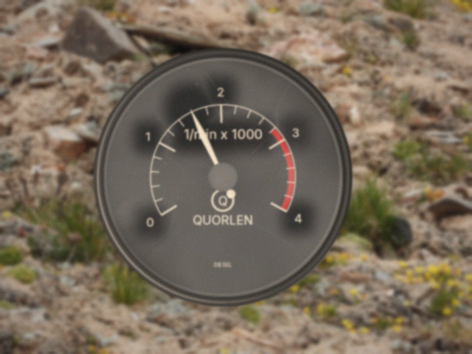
1600 rpm
